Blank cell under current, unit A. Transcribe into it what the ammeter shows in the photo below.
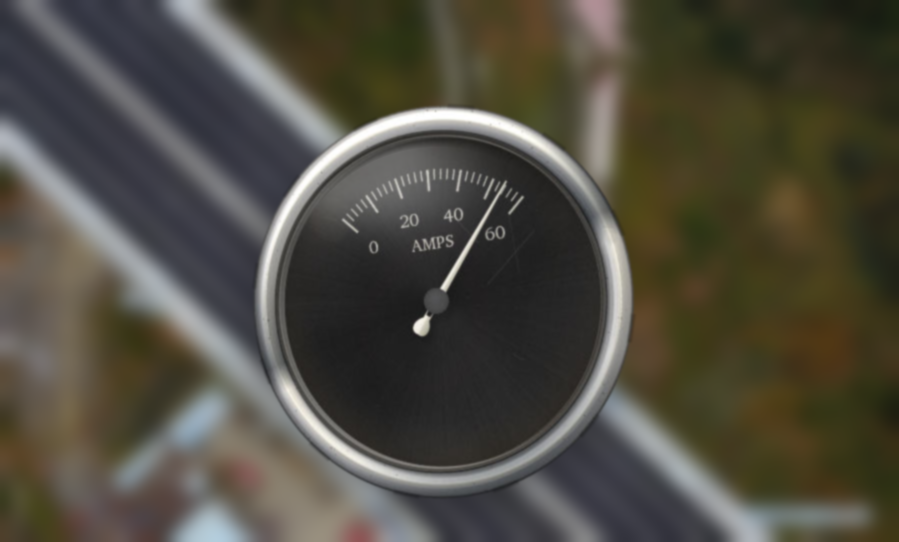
54 A
